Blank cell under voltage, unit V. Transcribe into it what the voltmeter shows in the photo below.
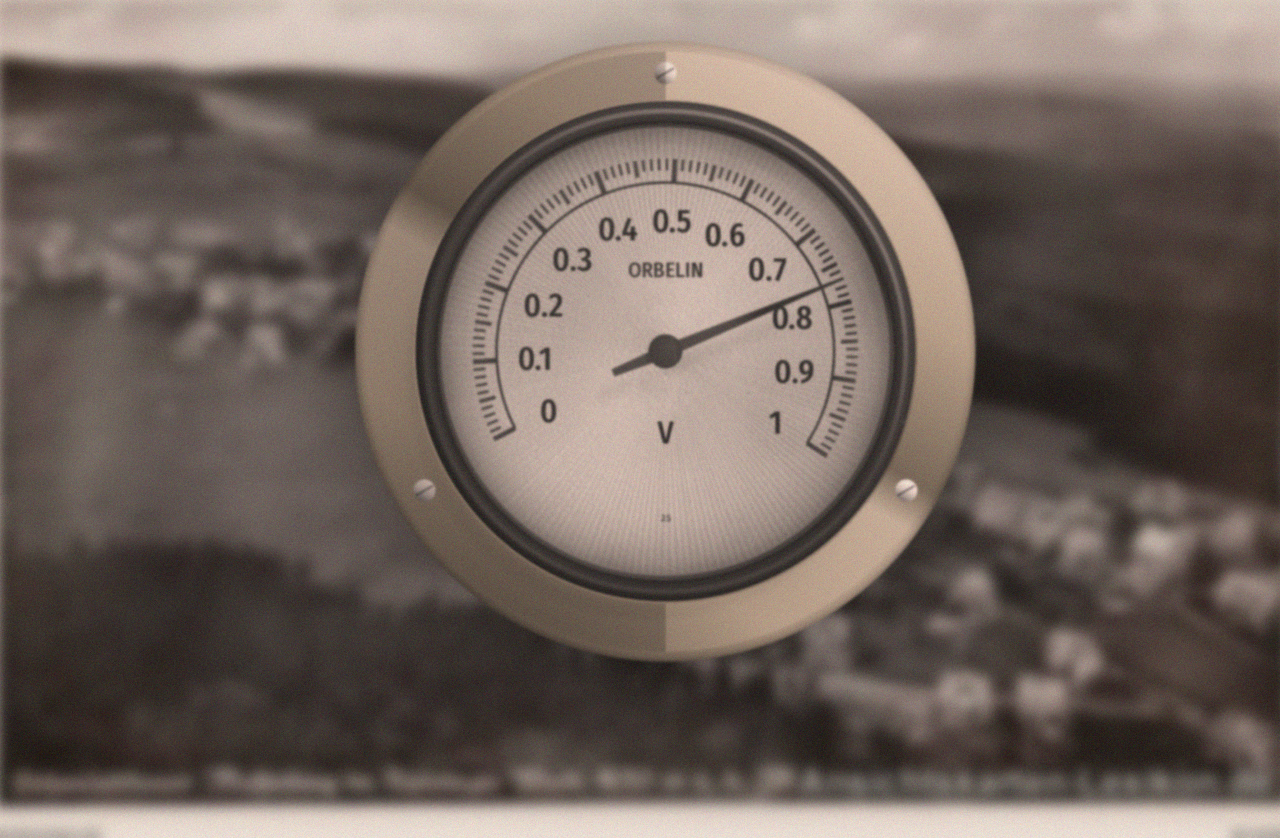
0.77 V
